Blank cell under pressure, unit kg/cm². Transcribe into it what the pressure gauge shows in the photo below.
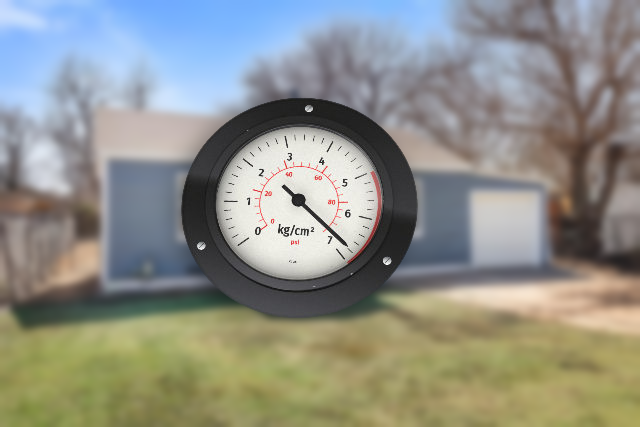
6.8 kg/cm²
